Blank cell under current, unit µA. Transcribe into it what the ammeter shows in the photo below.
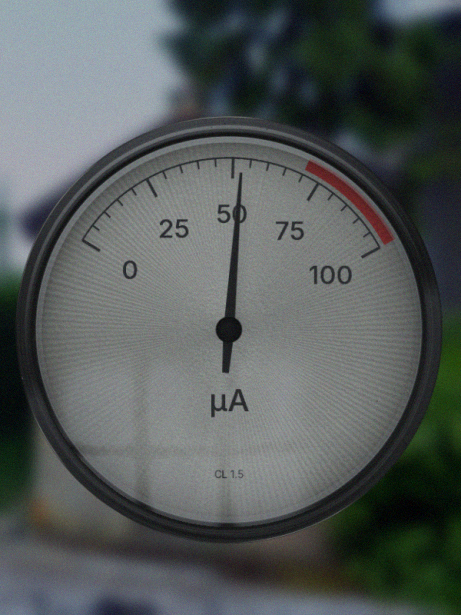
52.5 µA
